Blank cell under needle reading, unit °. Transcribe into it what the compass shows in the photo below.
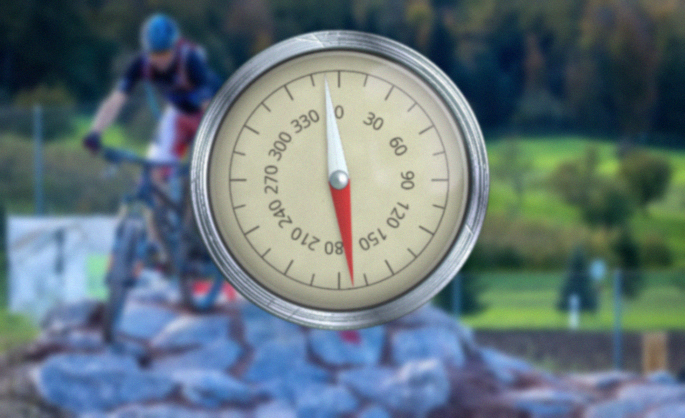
172.5 °
